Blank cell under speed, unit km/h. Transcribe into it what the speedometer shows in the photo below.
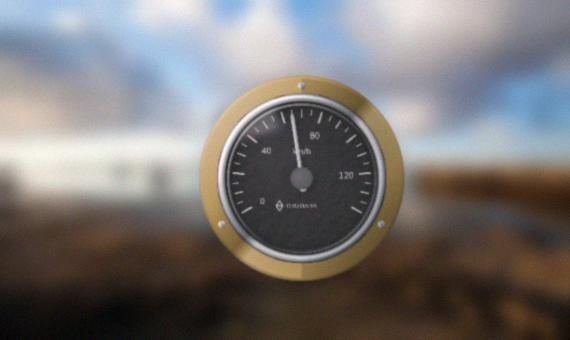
65 km/h
